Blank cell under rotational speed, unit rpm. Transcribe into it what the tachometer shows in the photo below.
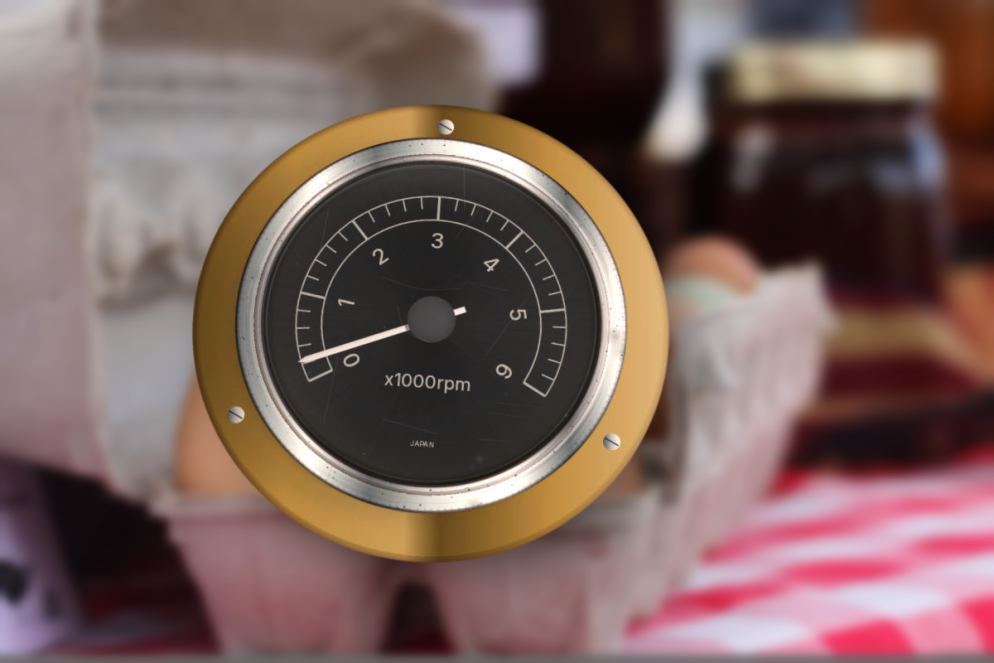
200 rpm
